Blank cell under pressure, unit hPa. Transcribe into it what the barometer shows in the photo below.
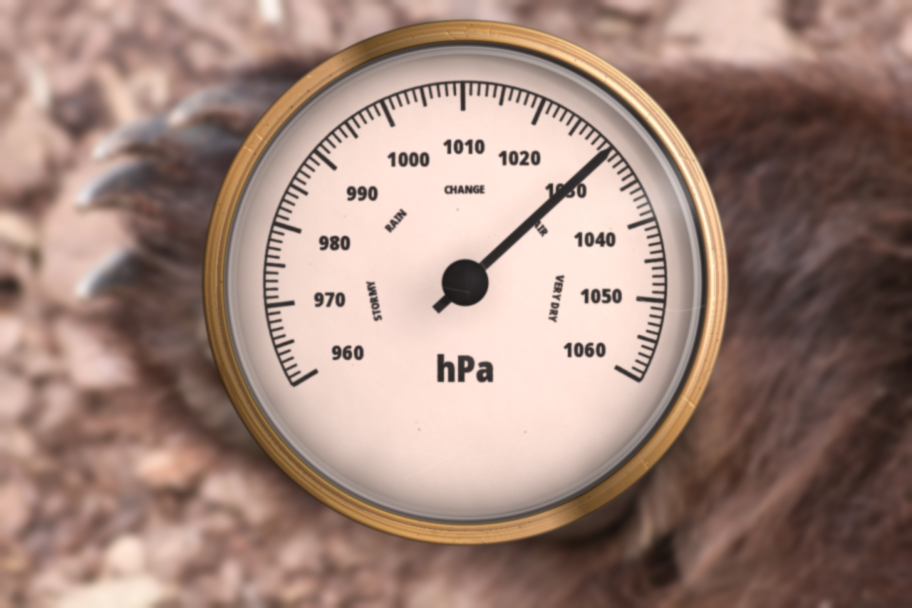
1030 hPa
